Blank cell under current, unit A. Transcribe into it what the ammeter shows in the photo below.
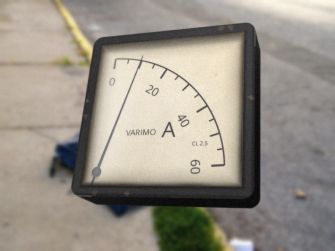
10 A
